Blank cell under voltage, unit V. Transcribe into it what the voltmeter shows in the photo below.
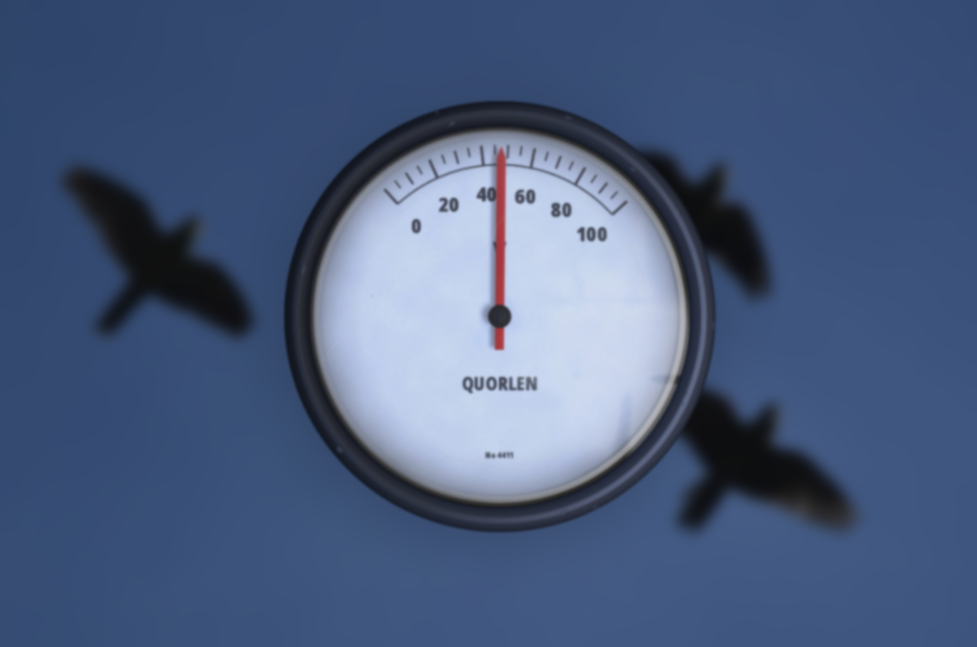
47.5 V
